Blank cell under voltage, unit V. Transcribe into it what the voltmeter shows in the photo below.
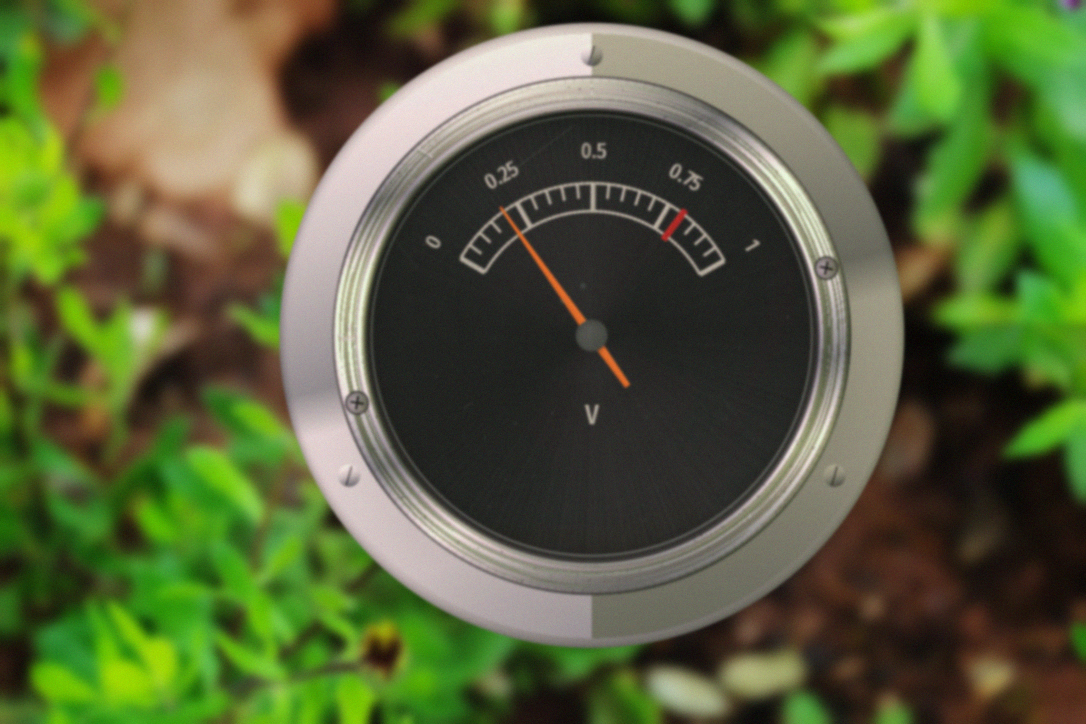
0.2 V
